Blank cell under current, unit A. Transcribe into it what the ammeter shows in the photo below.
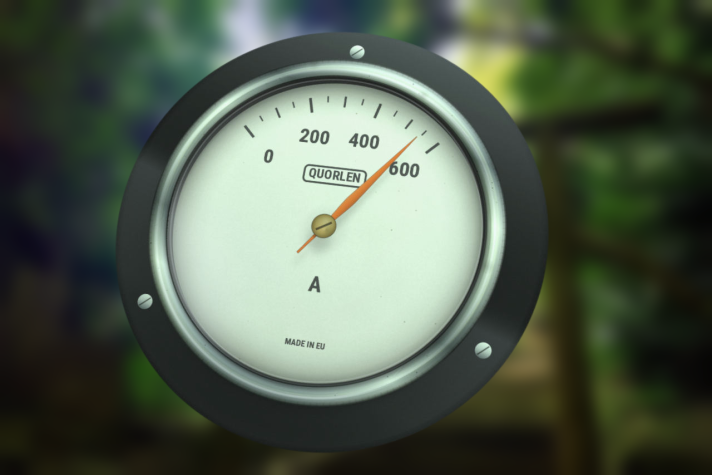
550 A
